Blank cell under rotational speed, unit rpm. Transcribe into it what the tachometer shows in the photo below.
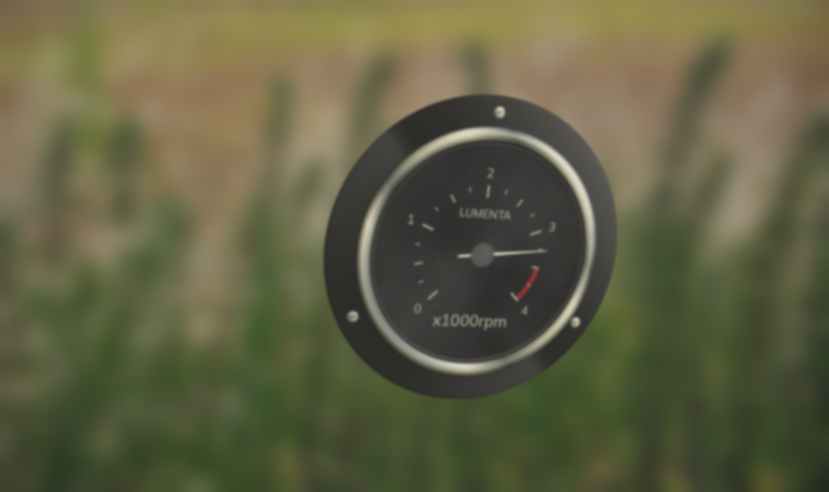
3250 rpm
